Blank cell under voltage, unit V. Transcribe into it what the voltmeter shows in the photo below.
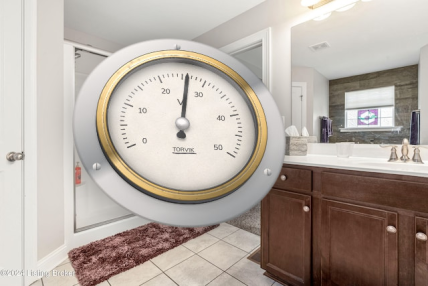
26 V
